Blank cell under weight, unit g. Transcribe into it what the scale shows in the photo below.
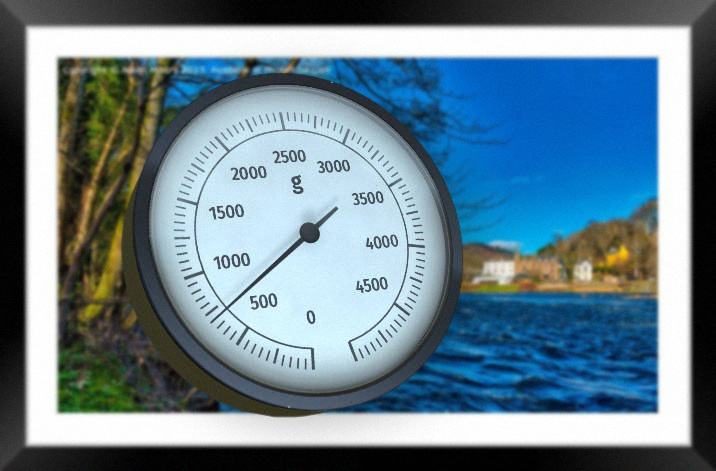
700 g
